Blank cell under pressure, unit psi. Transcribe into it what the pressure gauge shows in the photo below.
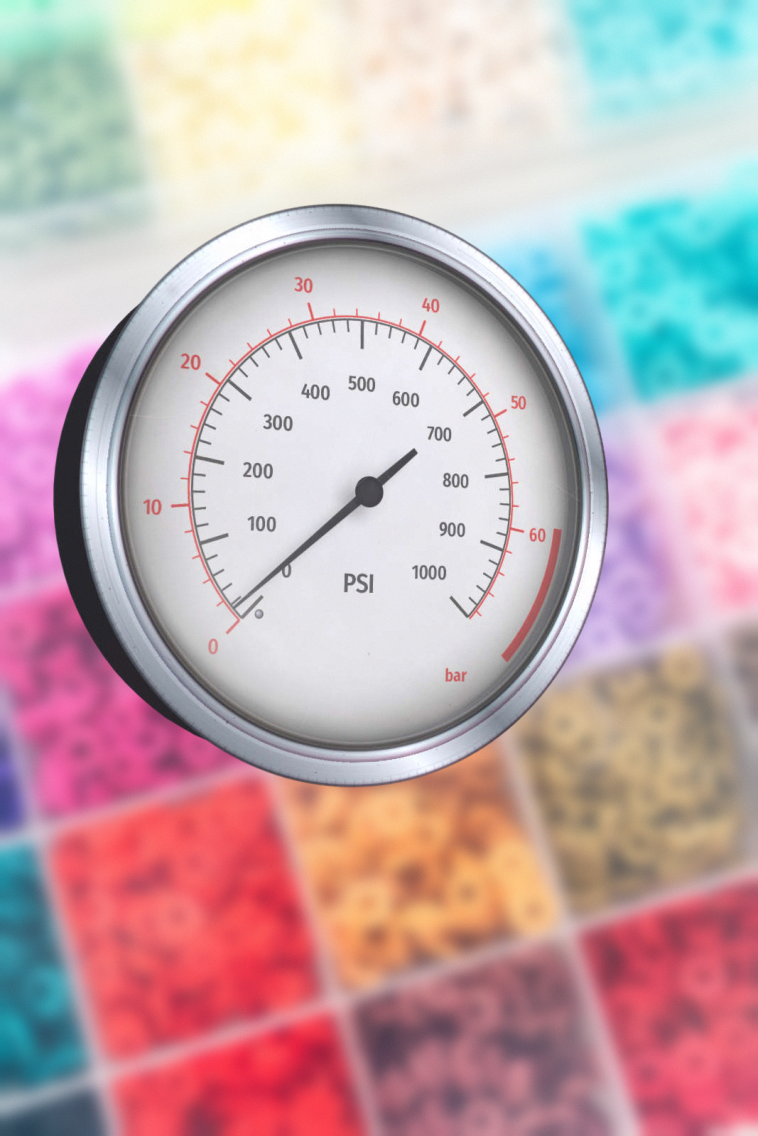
20 psi
